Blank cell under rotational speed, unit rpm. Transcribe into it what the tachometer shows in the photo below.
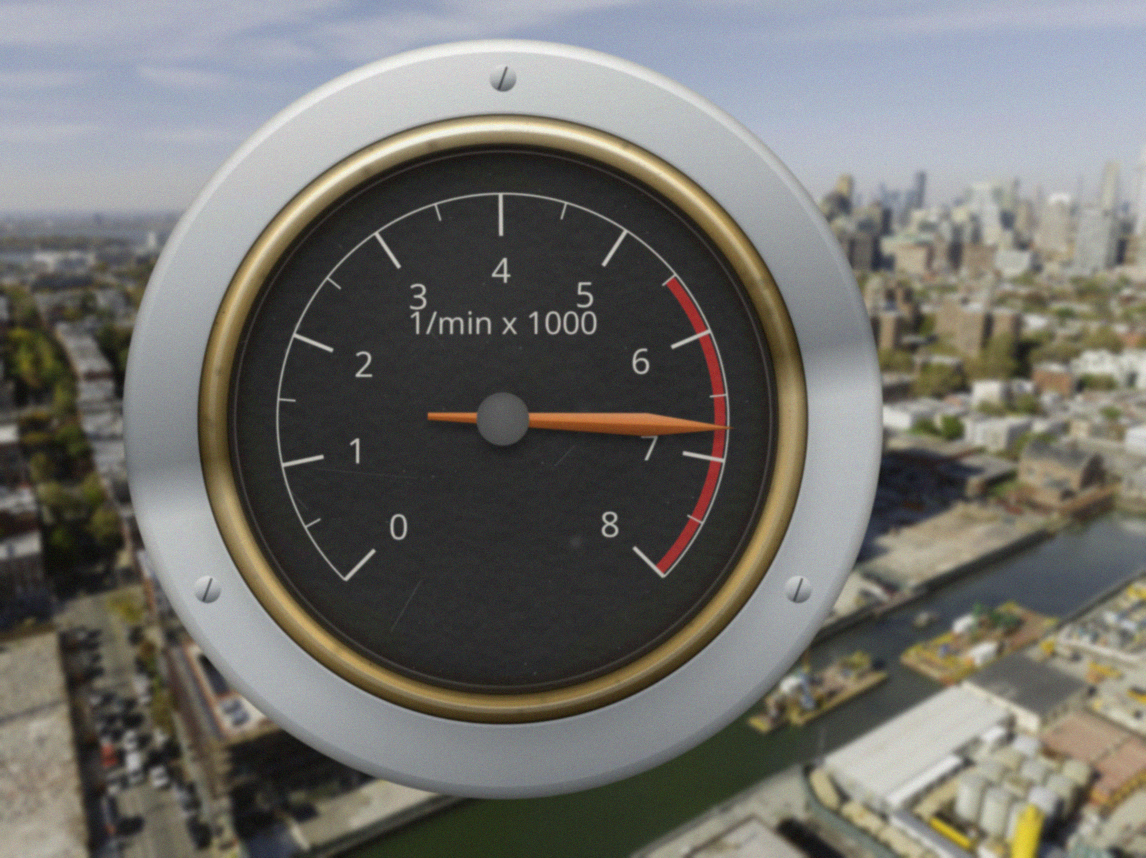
6750 rpm
